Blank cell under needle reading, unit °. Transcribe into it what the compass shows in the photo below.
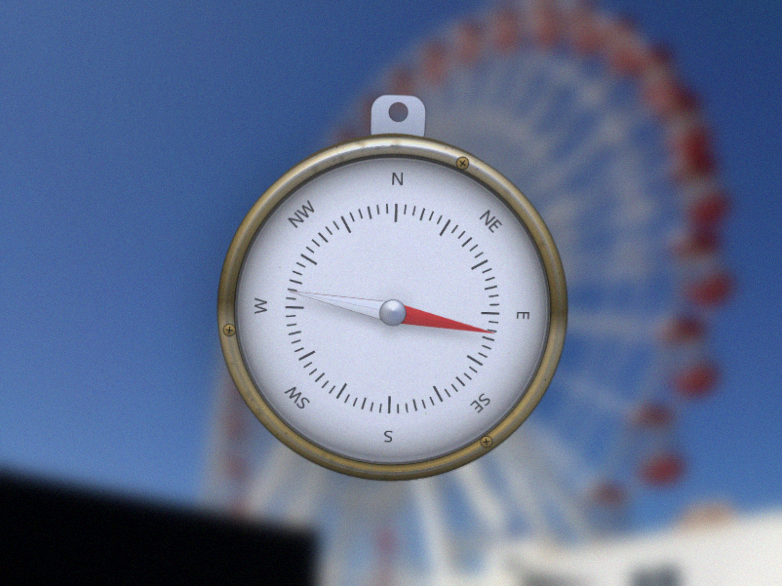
100 °
